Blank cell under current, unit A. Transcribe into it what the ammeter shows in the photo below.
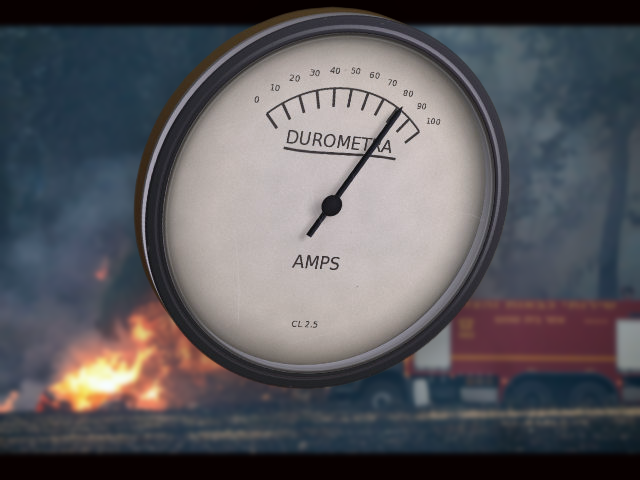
80 A
